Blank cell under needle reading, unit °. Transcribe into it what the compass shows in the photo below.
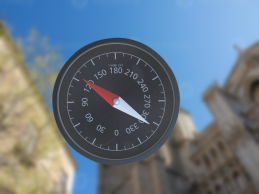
125 °
